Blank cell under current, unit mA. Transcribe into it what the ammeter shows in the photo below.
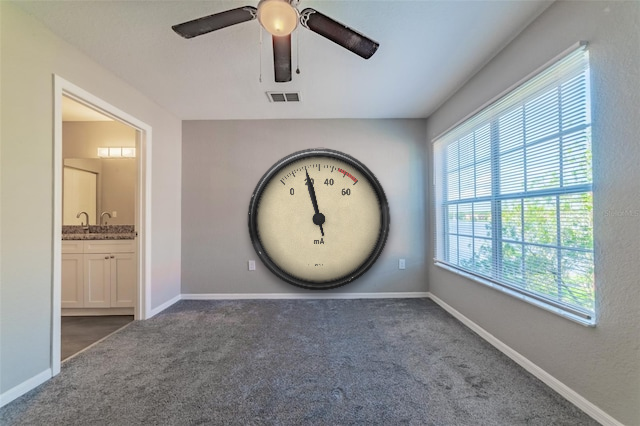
20 mA
